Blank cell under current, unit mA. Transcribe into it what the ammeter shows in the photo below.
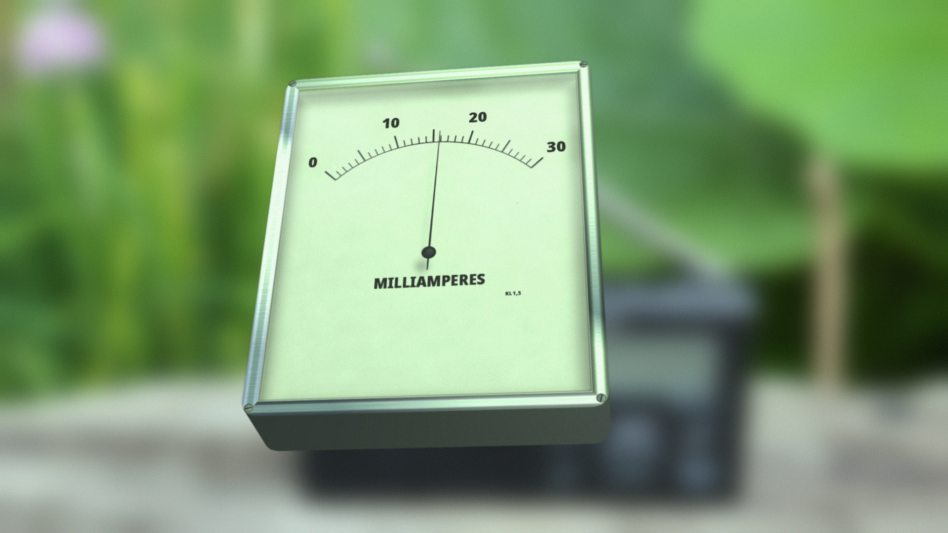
16 mA
